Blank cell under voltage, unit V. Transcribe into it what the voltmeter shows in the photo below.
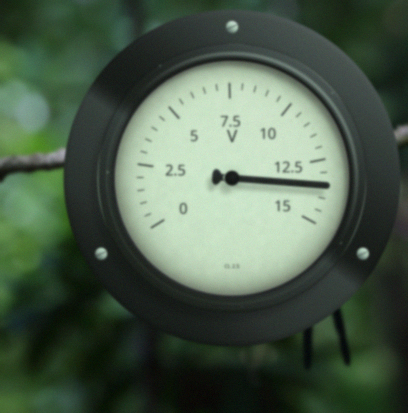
13.5 V
